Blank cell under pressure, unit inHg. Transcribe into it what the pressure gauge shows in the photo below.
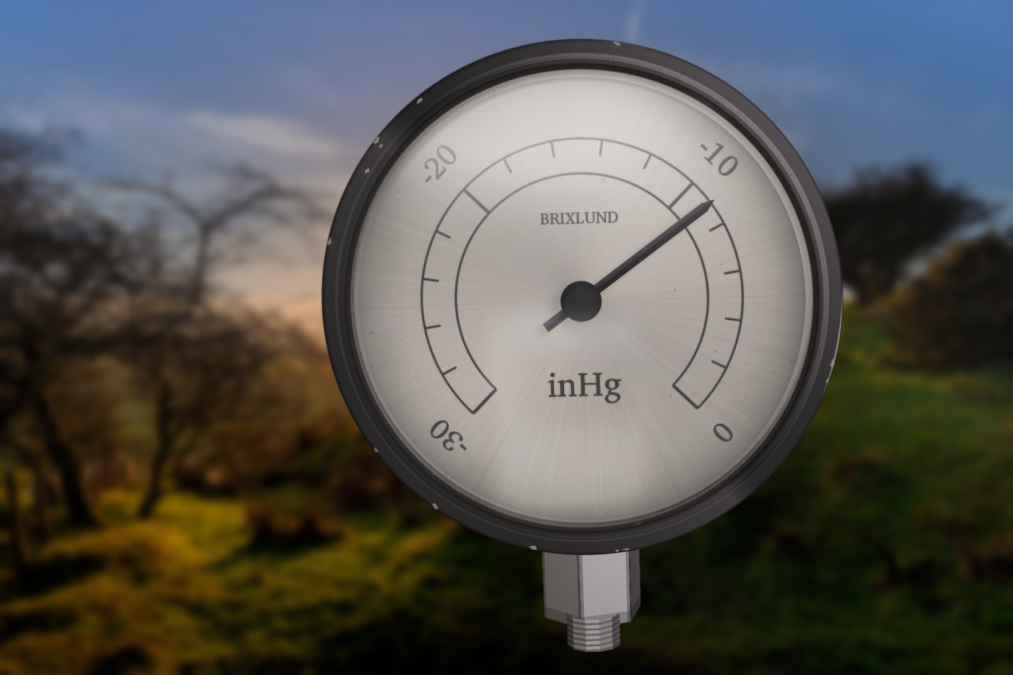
-9 inHg
